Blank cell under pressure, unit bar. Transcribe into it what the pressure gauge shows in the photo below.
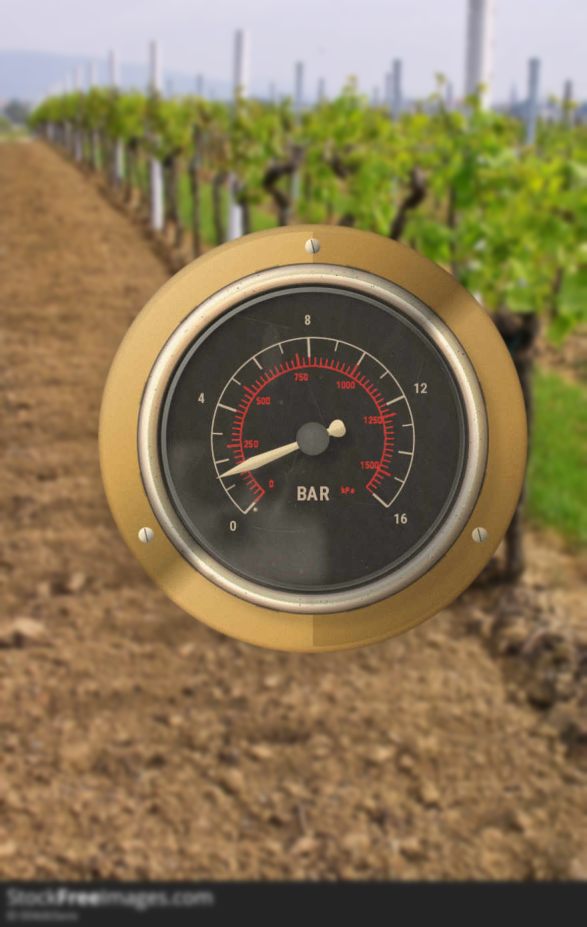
1.5 bar
